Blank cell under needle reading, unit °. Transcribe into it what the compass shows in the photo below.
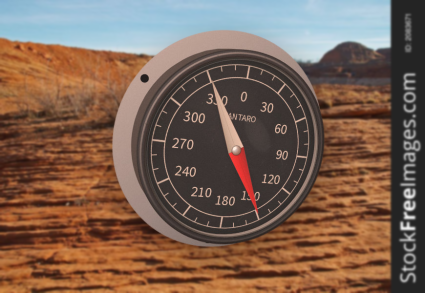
150 °
